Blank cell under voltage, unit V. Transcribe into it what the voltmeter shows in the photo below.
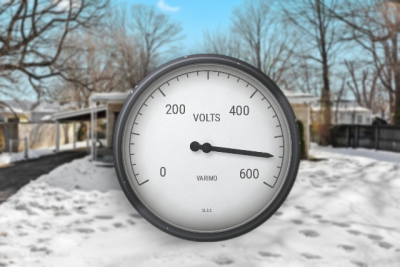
540 V
